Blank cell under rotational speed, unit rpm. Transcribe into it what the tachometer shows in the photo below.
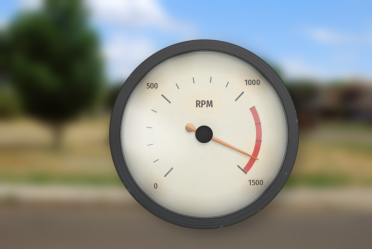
1400 rpm
